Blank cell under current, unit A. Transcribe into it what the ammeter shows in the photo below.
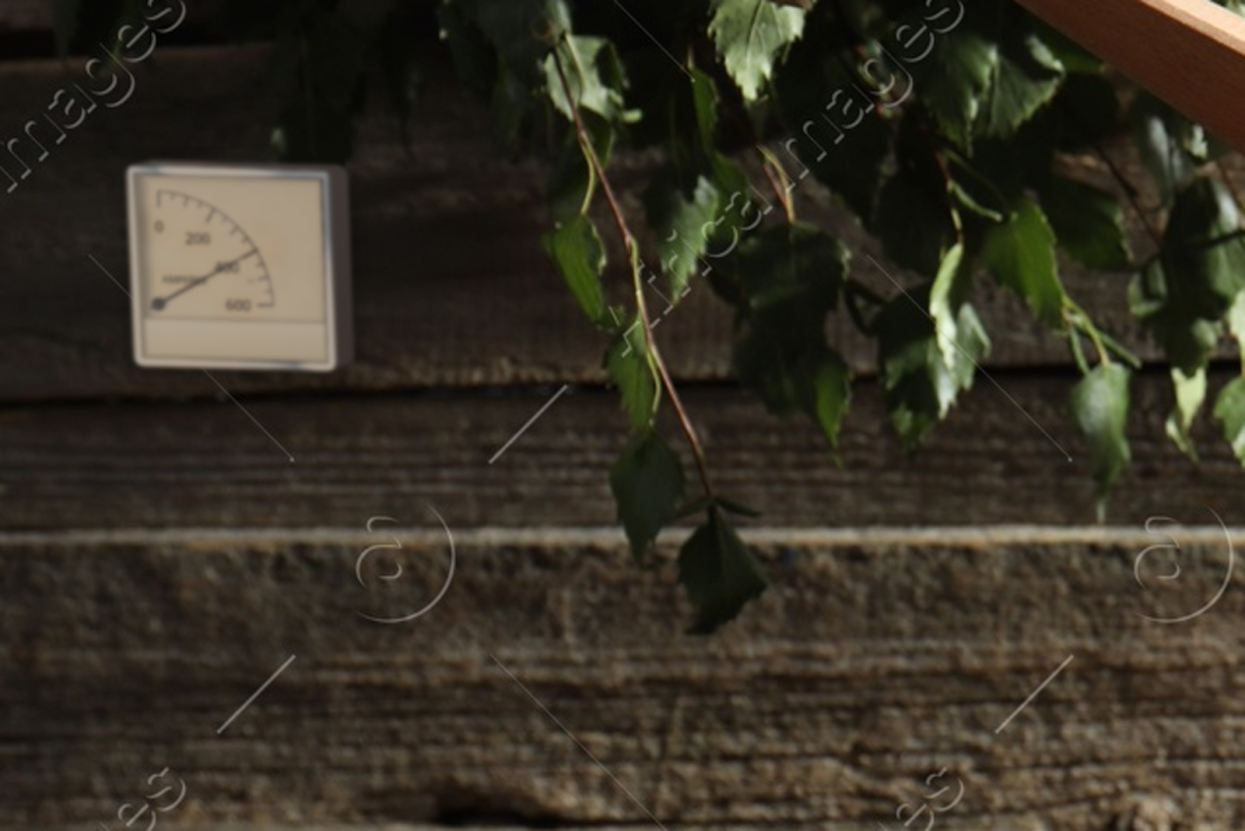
400 A
